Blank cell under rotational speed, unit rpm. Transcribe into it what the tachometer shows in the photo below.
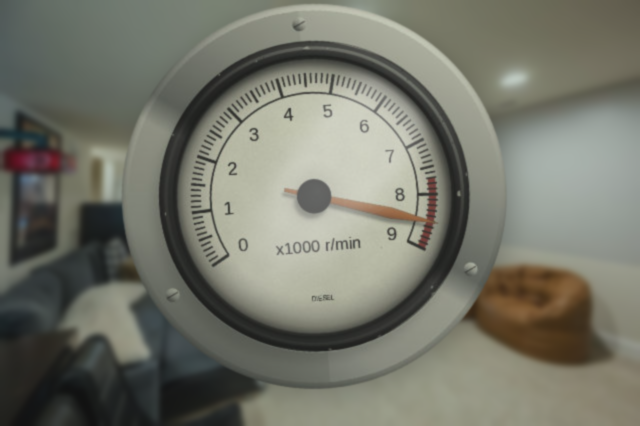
8500 rpm
